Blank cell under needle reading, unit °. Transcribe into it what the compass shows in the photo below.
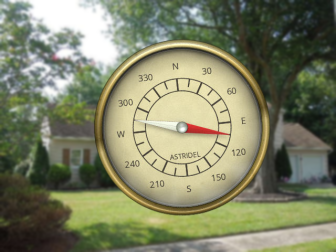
105 °
